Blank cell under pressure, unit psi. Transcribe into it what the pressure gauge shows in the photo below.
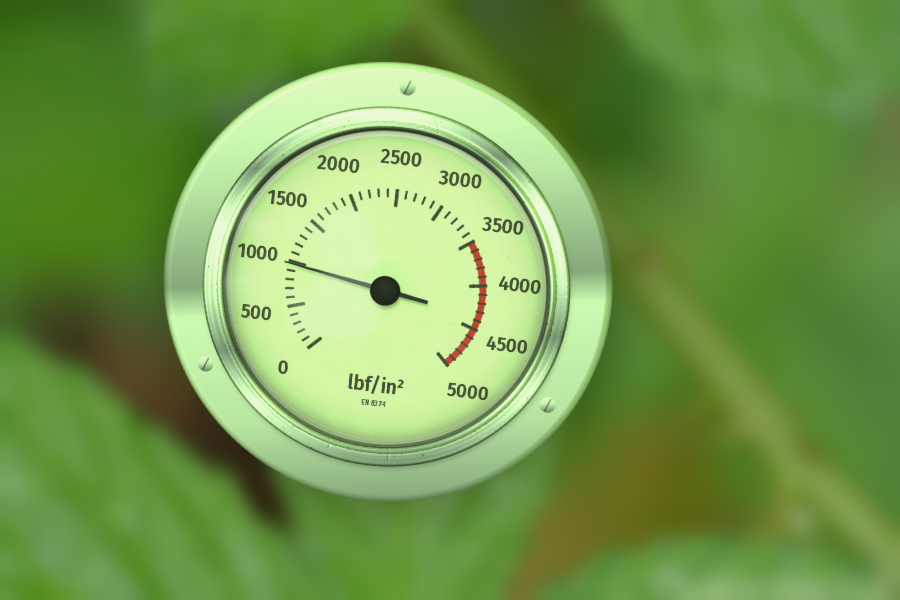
1000 psi
